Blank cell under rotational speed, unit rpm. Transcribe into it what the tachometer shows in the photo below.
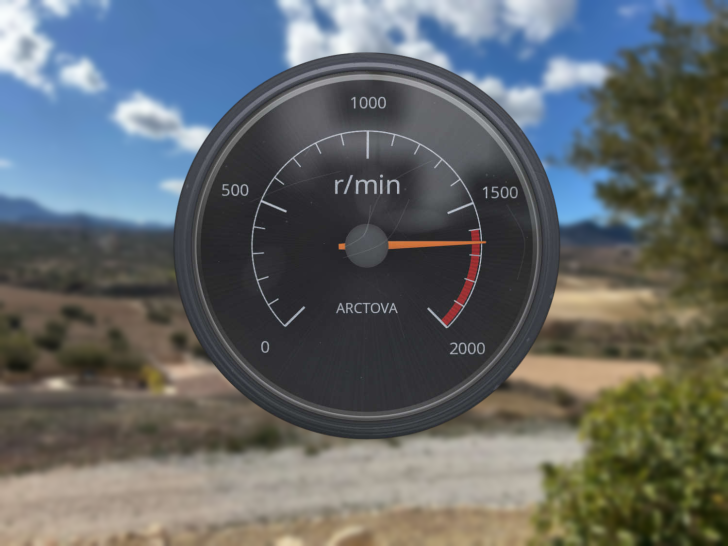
1650 rpm
